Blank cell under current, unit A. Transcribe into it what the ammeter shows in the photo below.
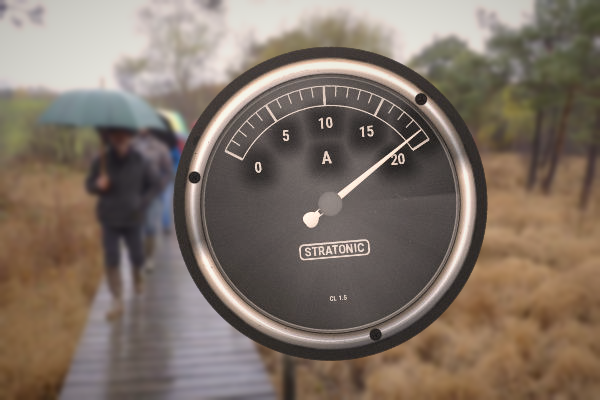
19 A
